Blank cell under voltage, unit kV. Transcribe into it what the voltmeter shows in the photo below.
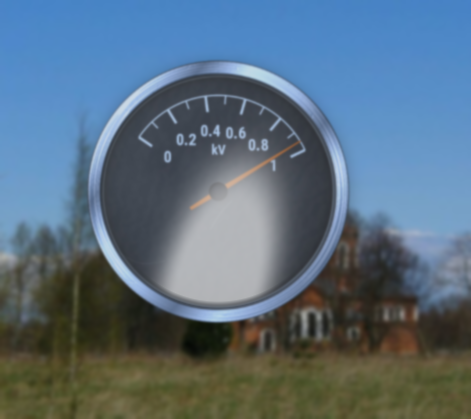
0.95 kV
